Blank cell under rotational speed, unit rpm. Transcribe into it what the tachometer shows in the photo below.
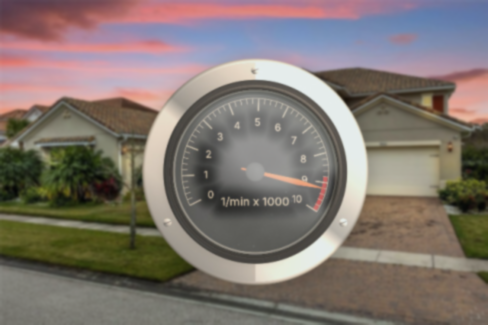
9200 rpm
